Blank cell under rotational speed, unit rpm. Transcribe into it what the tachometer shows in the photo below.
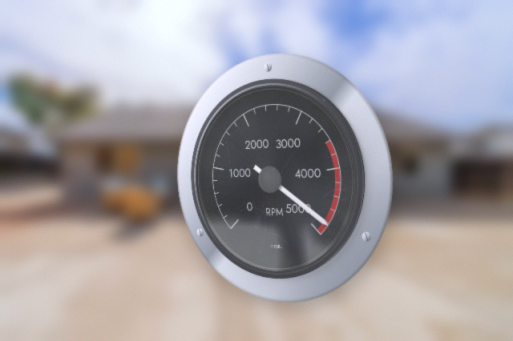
4800 rpm
